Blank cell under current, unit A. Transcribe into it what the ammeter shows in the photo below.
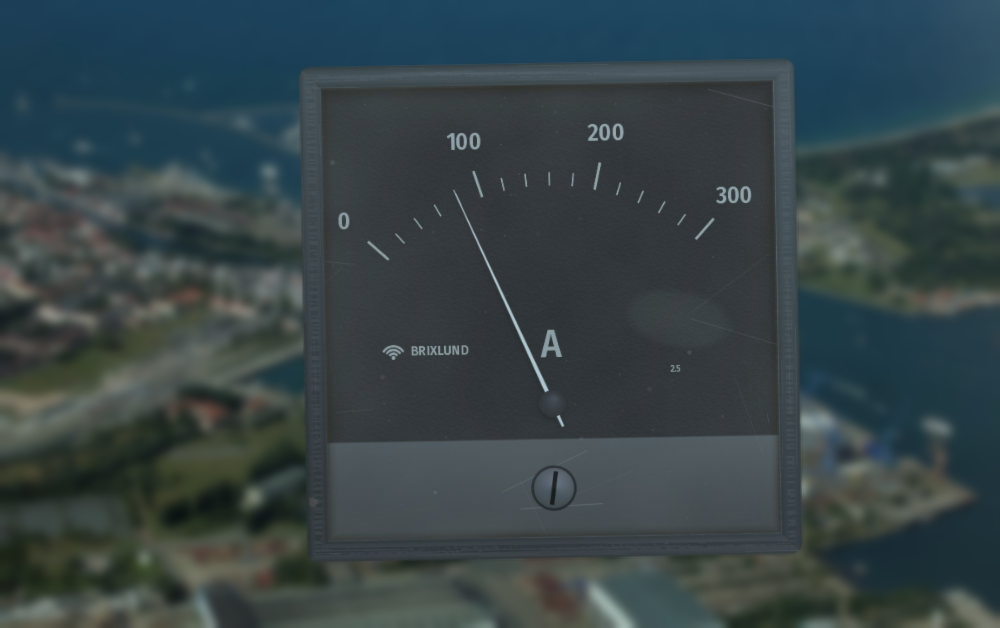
80 A
